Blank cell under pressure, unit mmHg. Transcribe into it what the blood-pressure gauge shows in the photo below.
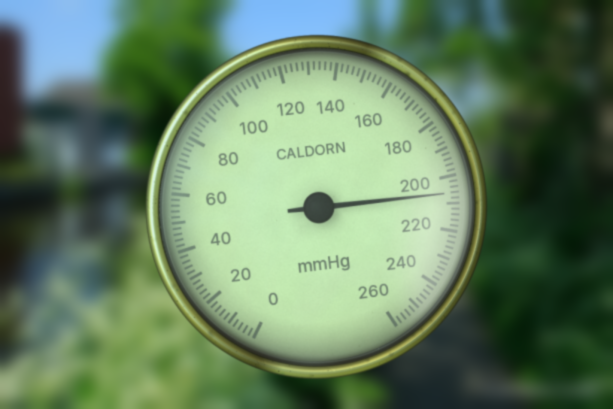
206 mmHg
